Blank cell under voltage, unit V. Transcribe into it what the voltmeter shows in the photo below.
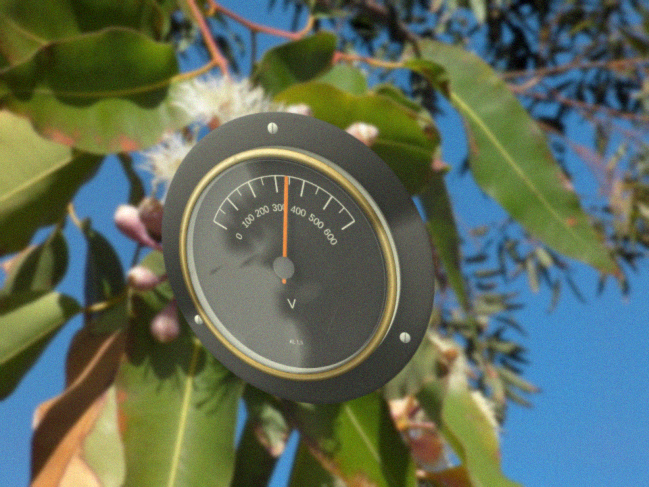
350 V
